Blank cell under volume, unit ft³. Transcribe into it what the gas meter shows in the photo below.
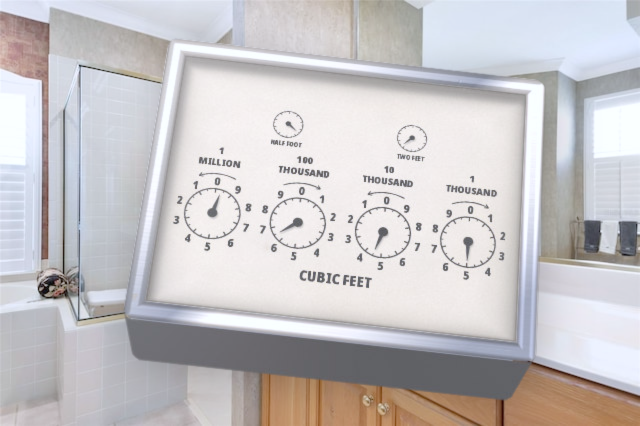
964500 ft³
